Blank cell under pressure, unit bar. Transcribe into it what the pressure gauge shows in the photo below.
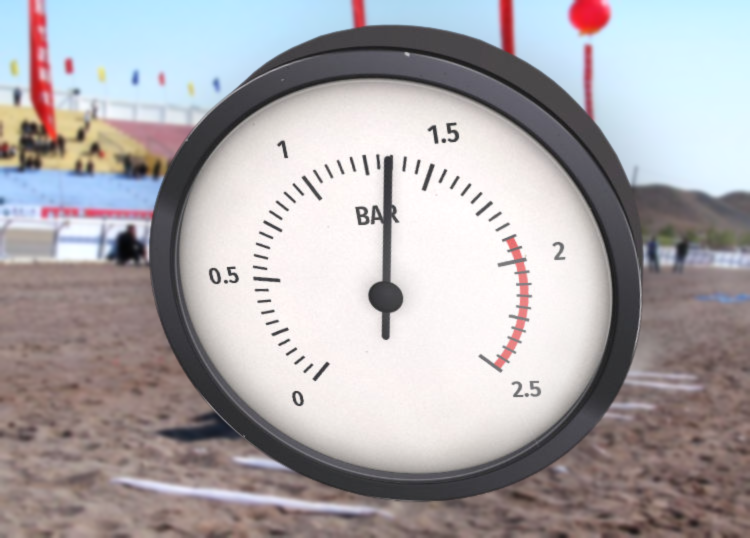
1.35 bar
